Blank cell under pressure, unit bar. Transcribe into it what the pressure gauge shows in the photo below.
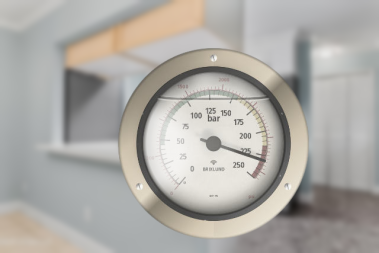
230 bar
